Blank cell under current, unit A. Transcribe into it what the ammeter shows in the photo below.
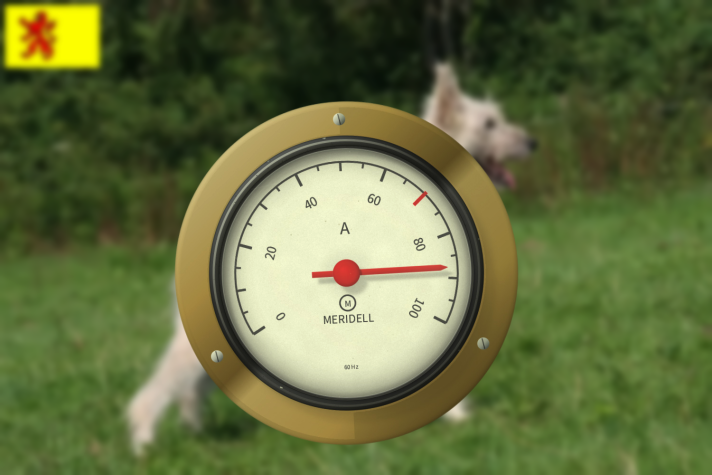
87.5 A
